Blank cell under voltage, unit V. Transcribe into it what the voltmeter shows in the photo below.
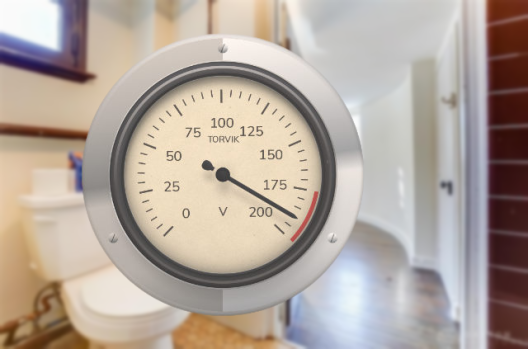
190 V
